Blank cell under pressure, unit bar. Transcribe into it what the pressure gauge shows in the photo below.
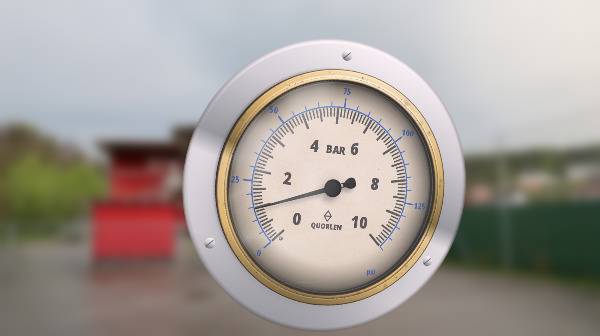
1 bar
